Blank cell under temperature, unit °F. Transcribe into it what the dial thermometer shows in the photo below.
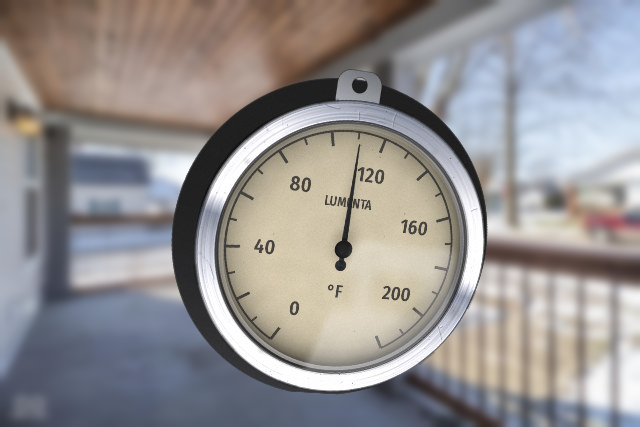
110 °F
